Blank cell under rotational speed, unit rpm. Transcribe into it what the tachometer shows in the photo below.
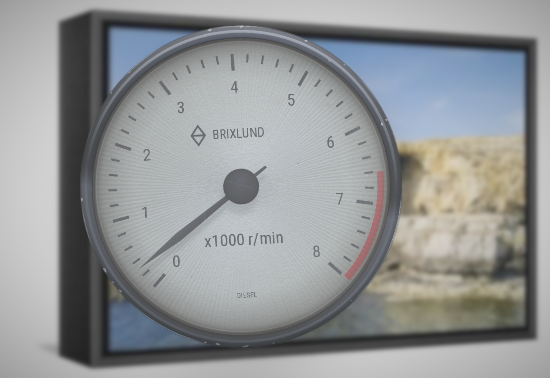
300 rpm
